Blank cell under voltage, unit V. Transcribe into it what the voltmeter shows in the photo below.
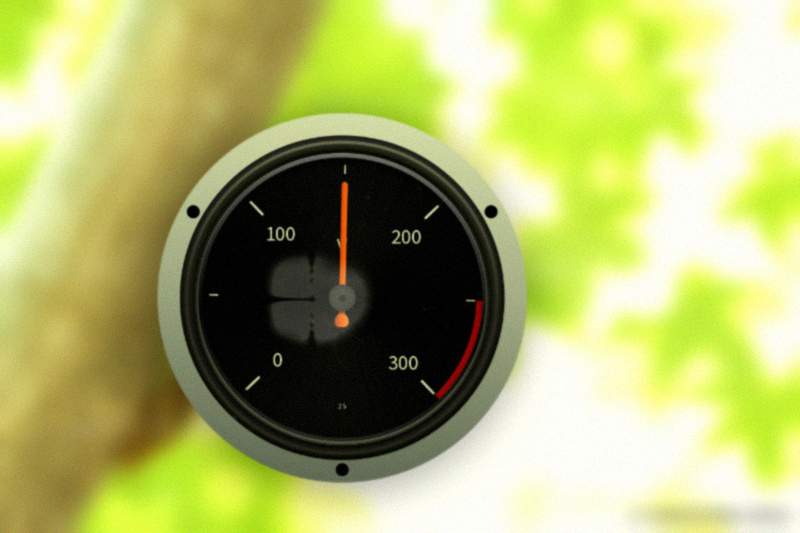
150 V
